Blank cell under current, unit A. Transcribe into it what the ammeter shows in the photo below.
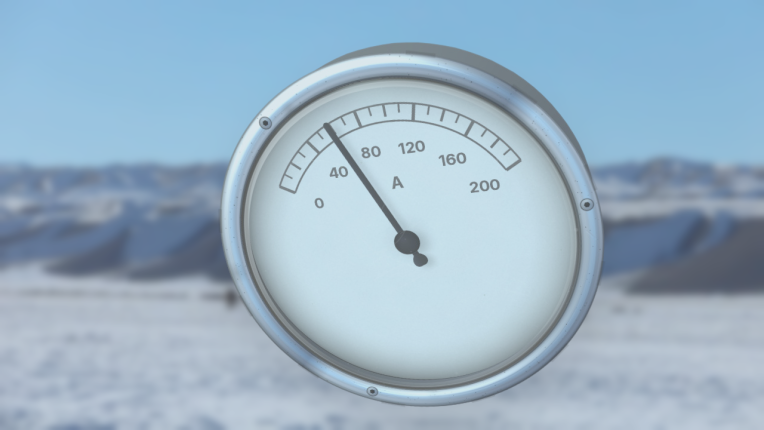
60 A
